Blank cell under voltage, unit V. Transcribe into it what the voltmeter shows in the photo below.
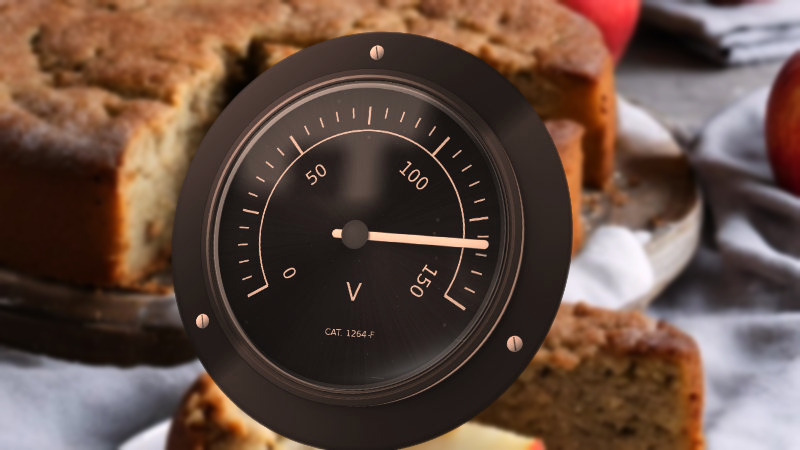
132.5 V
